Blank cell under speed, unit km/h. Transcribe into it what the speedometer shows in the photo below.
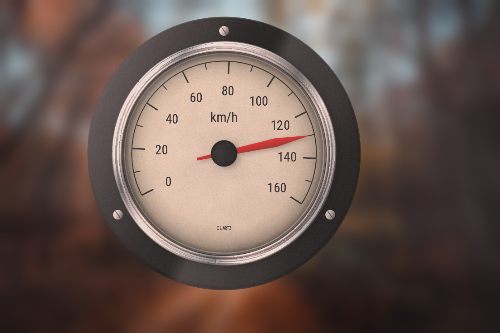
130 km/h
